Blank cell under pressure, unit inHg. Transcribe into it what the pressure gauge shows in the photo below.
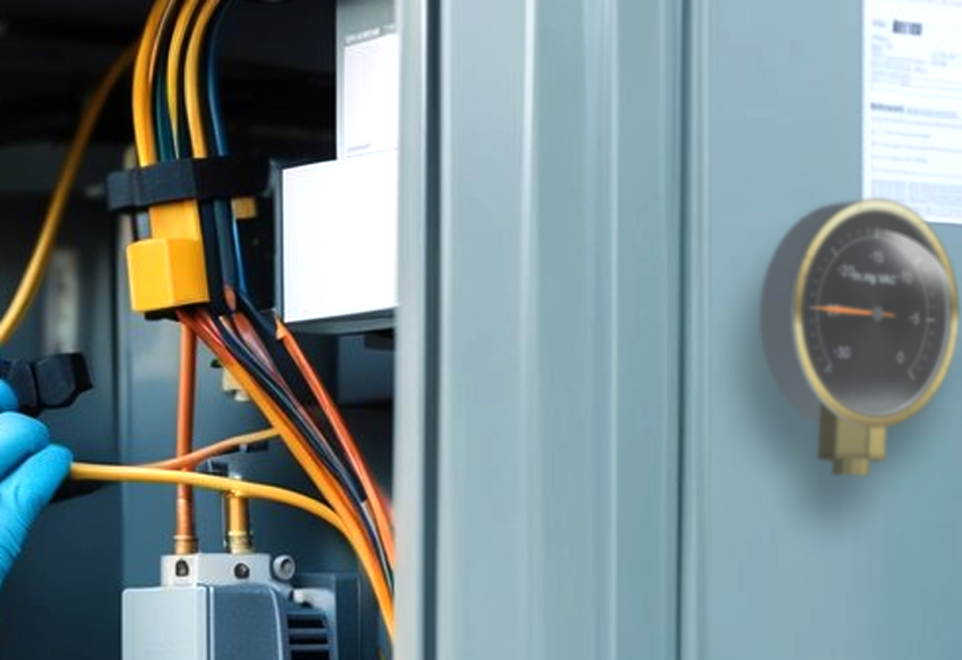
-25 inHg
